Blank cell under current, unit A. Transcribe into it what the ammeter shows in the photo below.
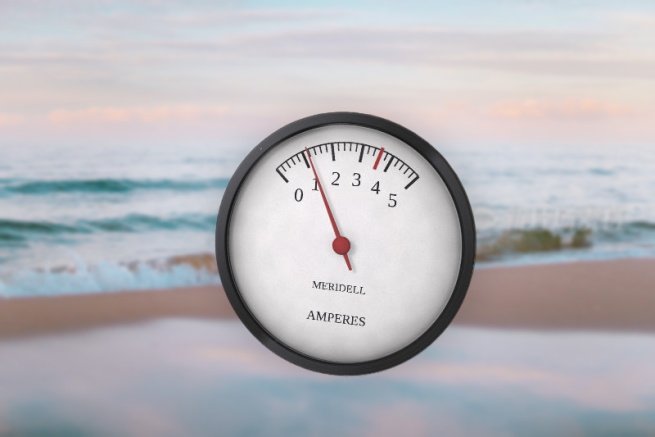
1.2 A
